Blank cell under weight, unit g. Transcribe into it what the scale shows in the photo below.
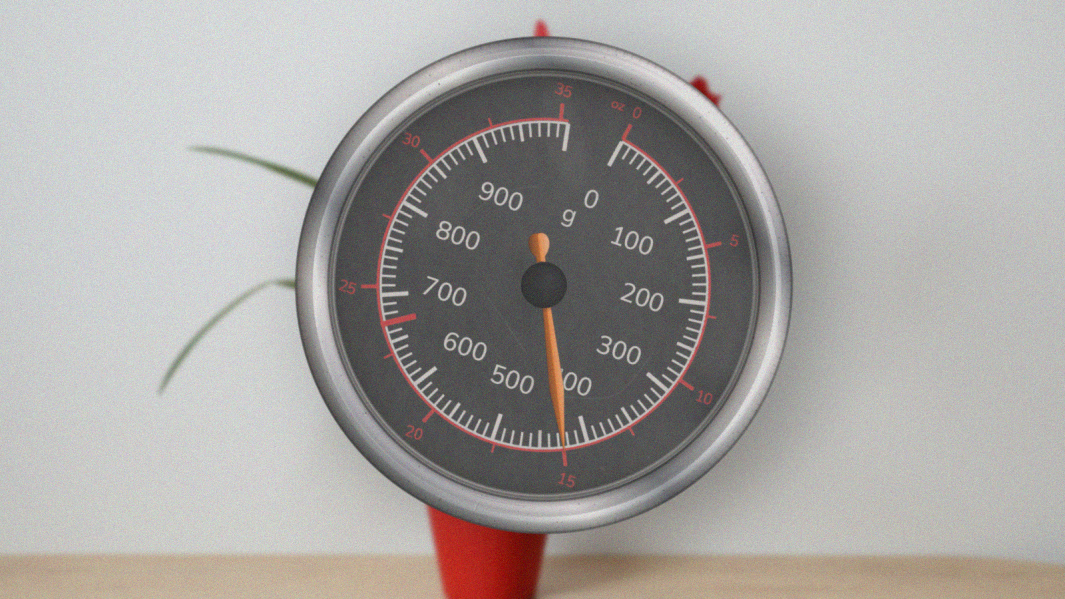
425 g
